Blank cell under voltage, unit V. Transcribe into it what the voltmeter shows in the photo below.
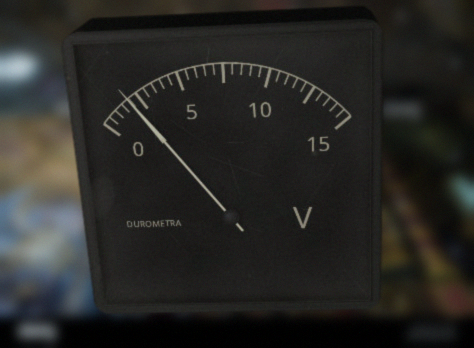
2 V
